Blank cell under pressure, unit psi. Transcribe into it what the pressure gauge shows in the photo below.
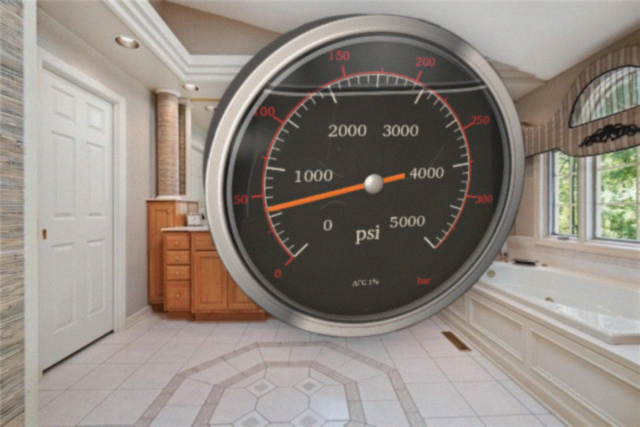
600 psi
